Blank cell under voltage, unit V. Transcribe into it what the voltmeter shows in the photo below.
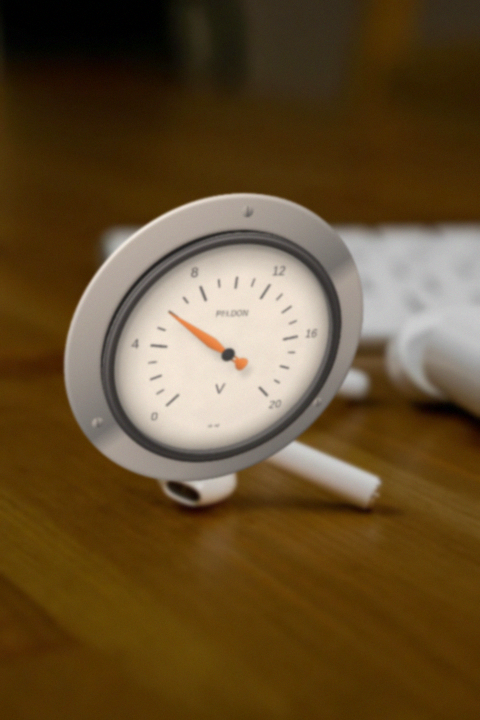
6 V
